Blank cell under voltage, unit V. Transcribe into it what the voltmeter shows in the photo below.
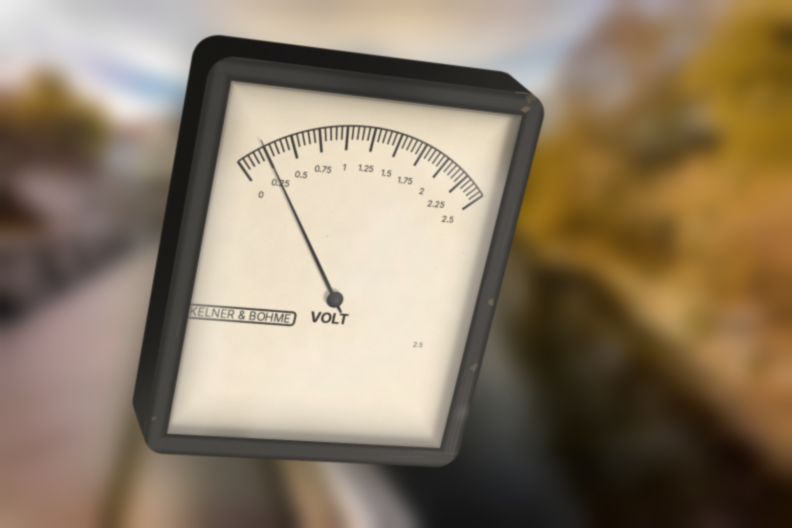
0.25 V
